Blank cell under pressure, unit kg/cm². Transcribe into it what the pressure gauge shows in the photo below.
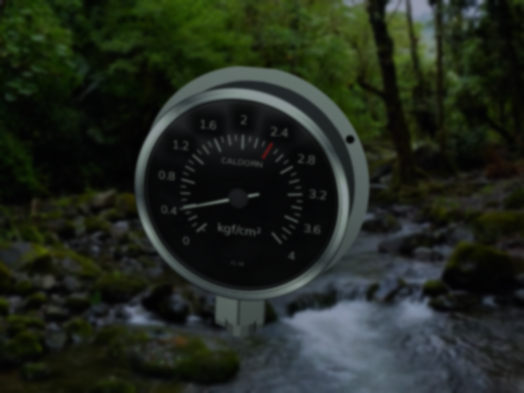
0.4 kg/cm²
